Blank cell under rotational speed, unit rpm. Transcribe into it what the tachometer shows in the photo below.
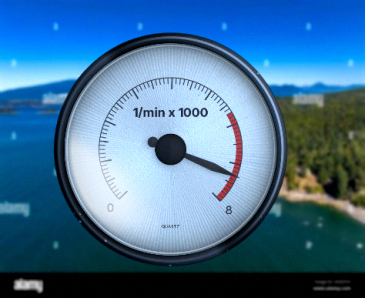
7300 rpm
